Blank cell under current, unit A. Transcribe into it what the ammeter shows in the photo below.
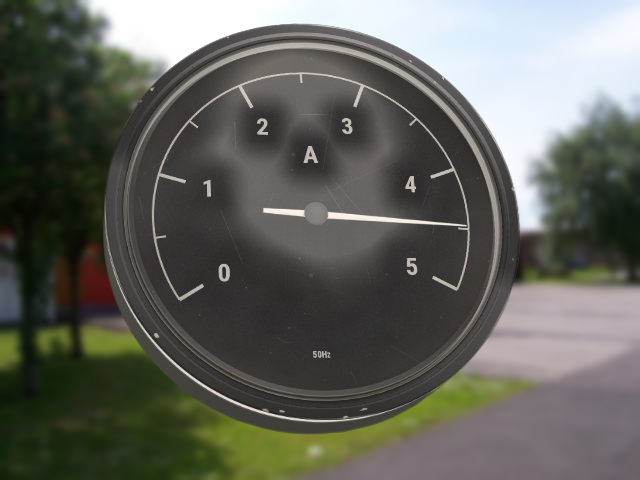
4.5 A
